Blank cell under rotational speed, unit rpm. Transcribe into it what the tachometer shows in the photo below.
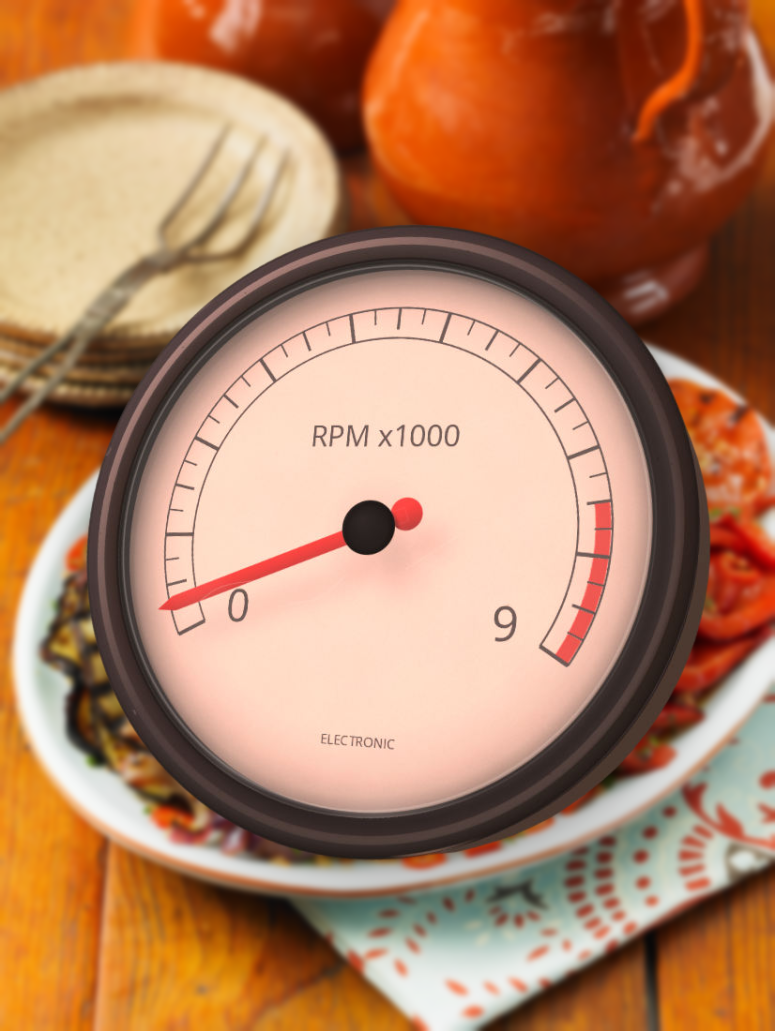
250 rpm
